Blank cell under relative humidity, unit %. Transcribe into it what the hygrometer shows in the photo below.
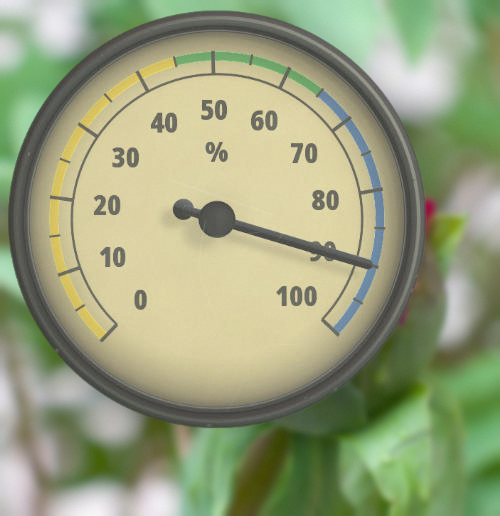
90 %
